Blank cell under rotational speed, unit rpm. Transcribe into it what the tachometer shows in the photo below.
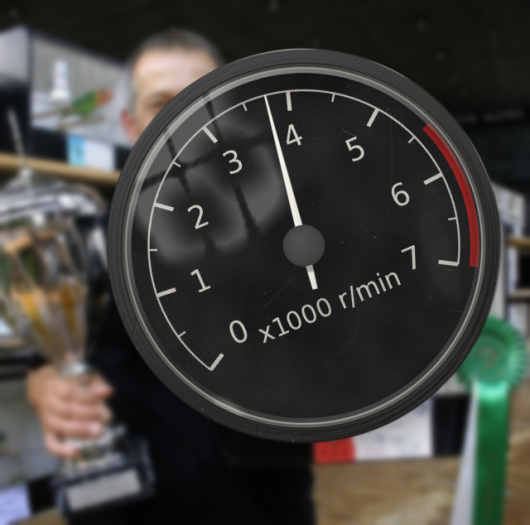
3750 rpm
